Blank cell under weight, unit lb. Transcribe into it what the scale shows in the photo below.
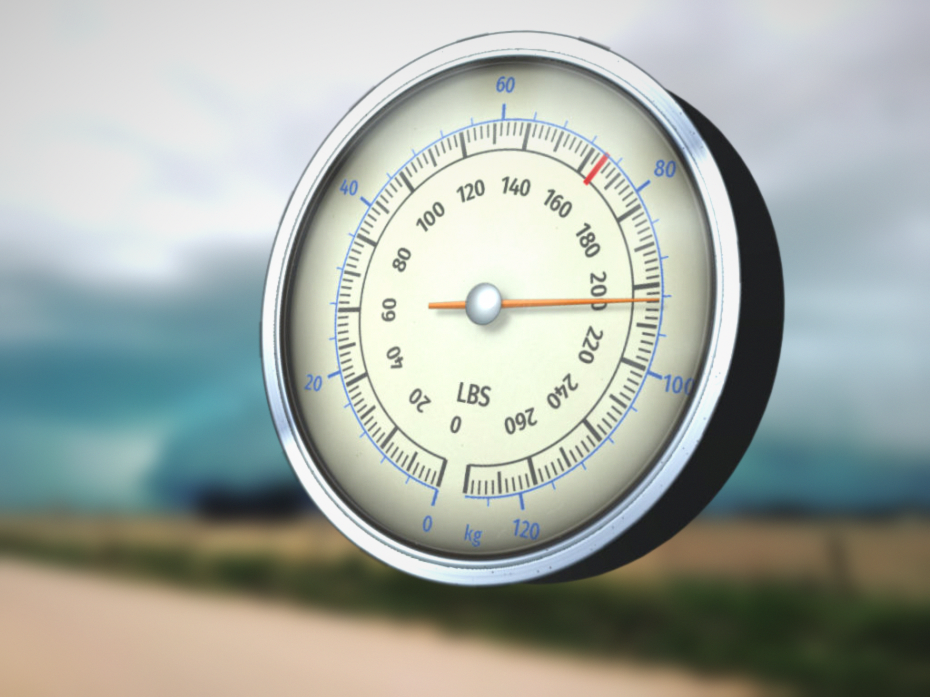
204 lb
